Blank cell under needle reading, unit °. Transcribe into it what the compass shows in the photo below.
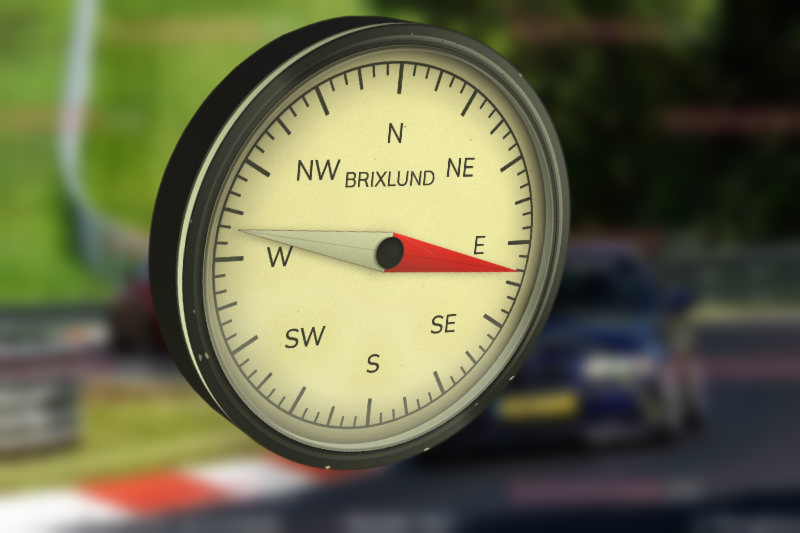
100 °
